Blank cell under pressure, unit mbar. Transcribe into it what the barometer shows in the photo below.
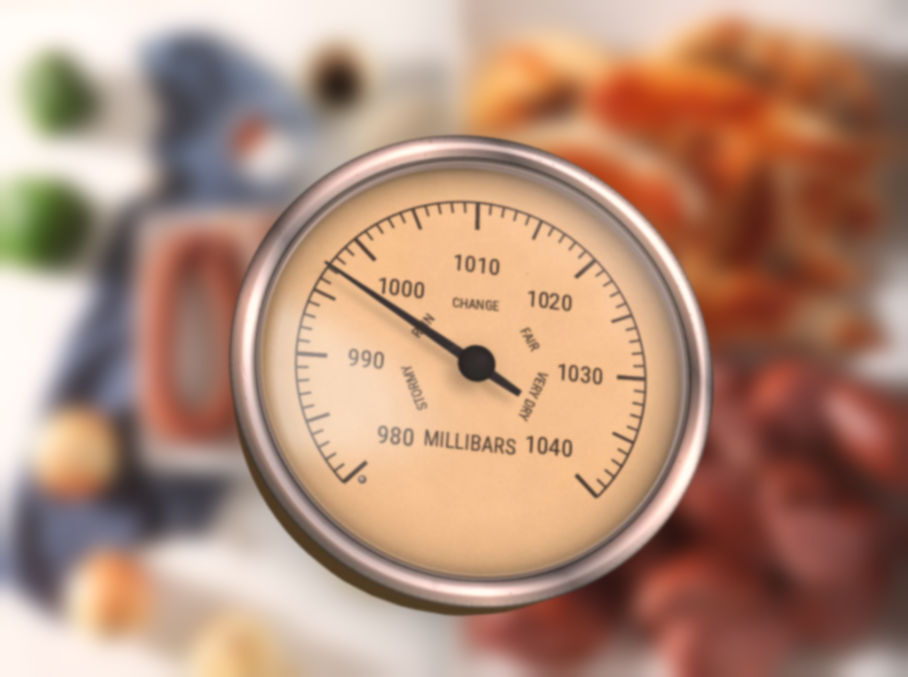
997 mbar
